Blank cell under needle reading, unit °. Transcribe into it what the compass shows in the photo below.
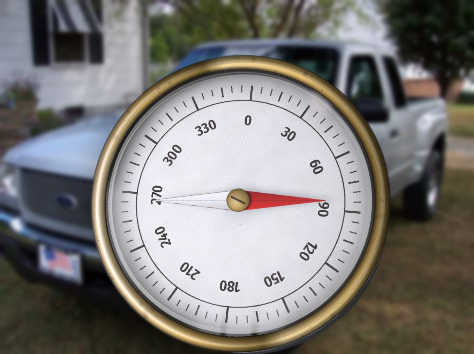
85 °
